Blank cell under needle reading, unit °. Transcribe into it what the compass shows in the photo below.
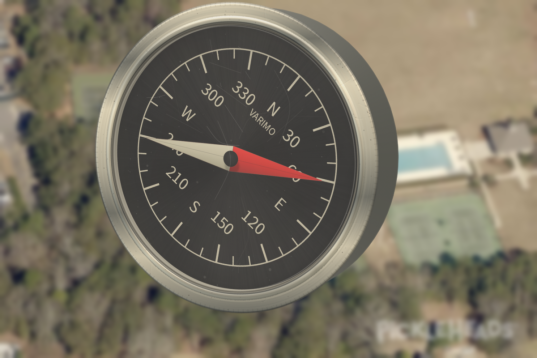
60 °
